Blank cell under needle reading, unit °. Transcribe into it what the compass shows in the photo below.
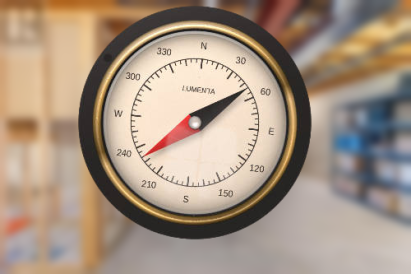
230 °
